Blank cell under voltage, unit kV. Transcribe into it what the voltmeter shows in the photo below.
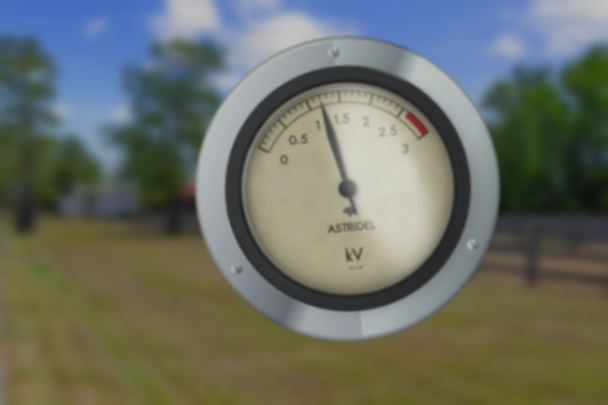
1.2 kV
